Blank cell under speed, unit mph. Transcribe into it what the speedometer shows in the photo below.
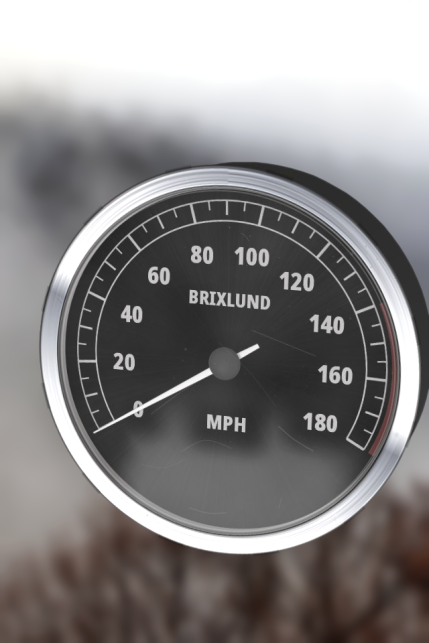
0 mph
